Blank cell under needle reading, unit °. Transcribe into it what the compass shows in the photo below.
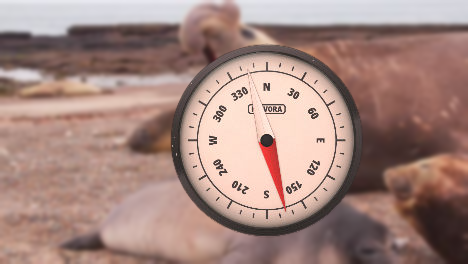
165 °
